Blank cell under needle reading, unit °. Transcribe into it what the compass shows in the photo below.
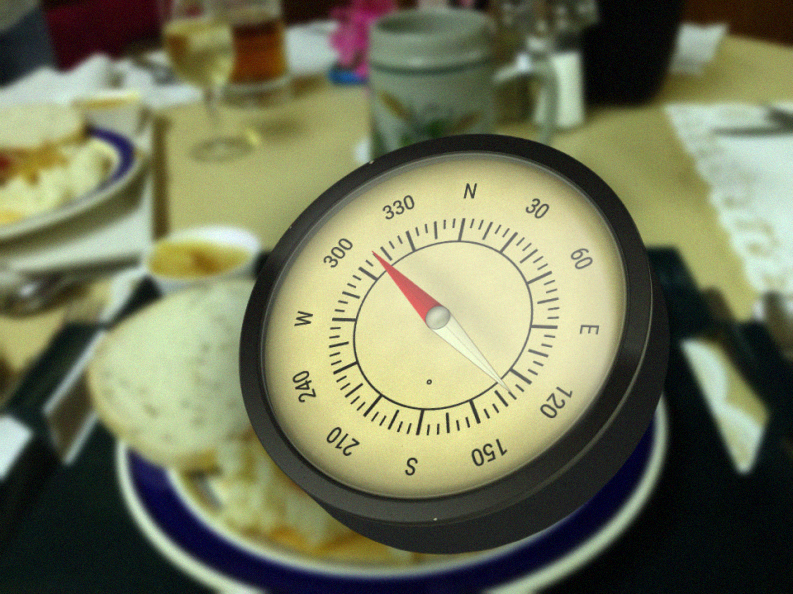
310 °
